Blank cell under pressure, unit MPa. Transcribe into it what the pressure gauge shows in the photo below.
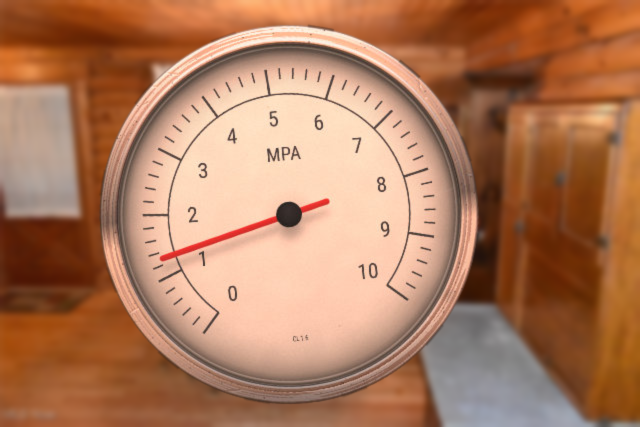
1.3 MPa
